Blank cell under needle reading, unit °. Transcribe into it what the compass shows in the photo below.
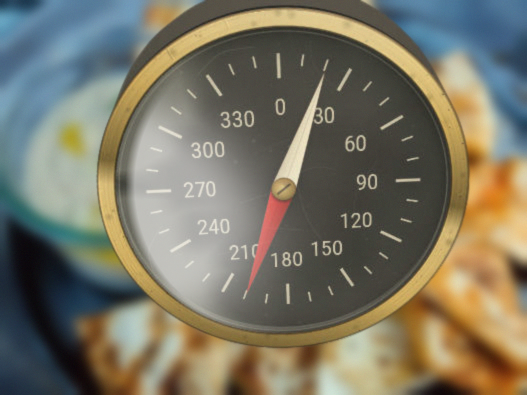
200 °
